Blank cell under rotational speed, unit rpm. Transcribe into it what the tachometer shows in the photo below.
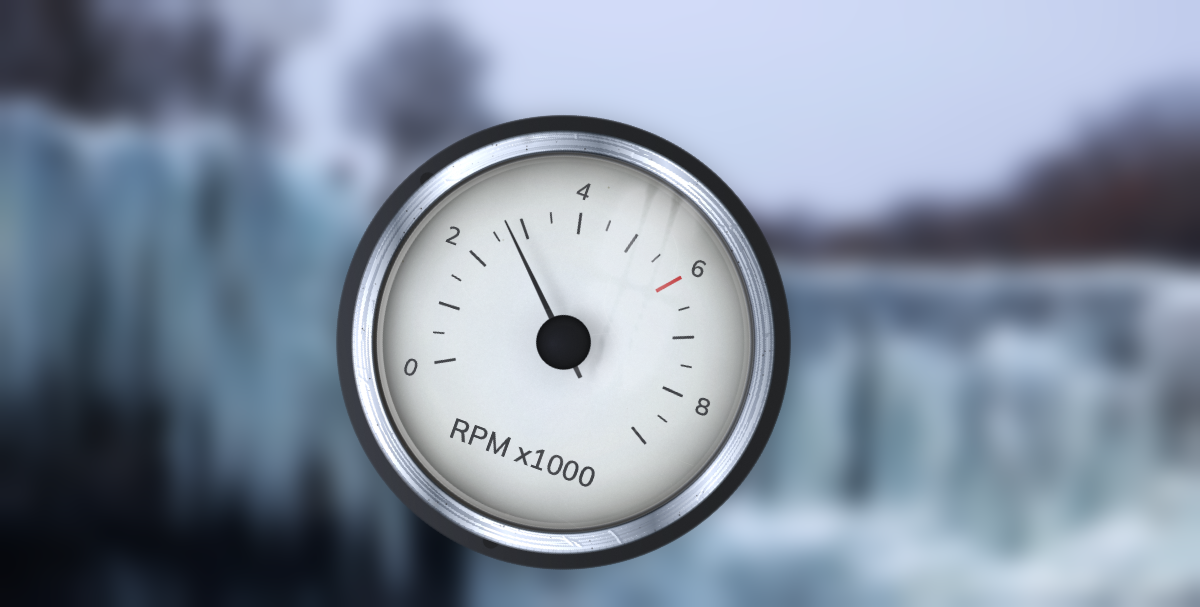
2750 rpm
